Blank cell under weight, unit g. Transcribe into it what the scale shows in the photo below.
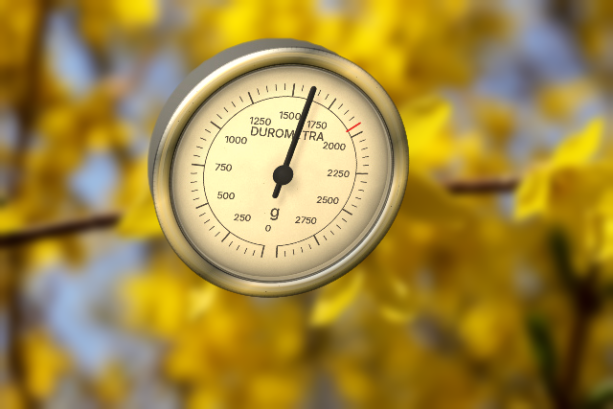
1600 g
